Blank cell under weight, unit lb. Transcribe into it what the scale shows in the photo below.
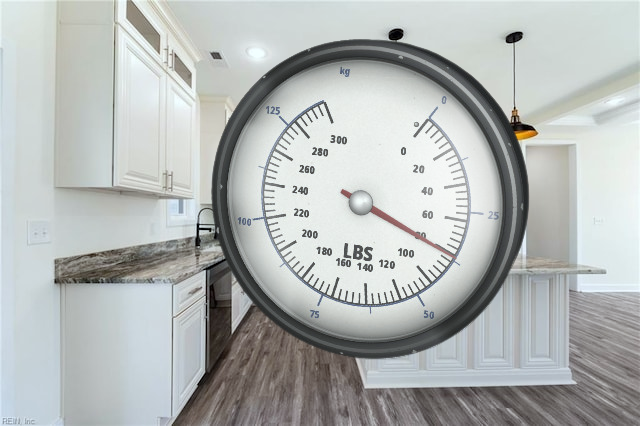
80 lb
